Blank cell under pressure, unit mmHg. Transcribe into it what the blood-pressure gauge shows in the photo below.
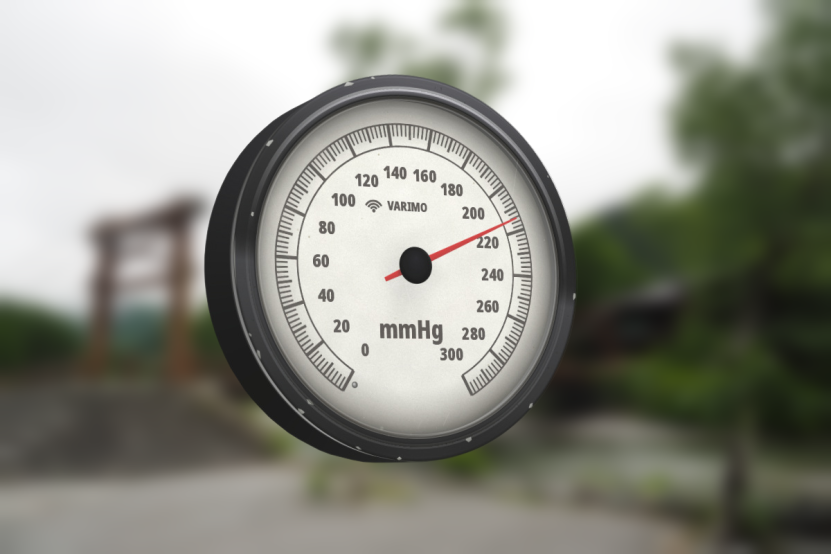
214 mmHg
